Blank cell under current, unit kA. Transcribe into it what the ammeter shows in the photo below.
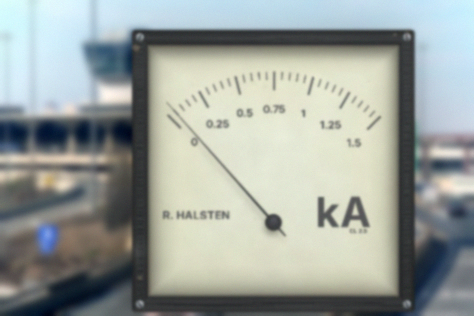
0.05 kA
